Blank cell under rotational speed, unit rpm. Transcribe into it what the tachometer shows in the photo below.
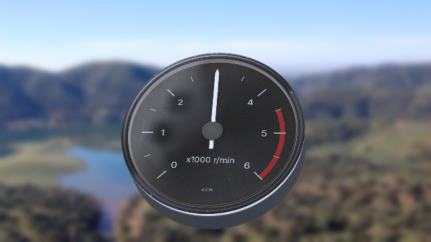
3000 rpm
